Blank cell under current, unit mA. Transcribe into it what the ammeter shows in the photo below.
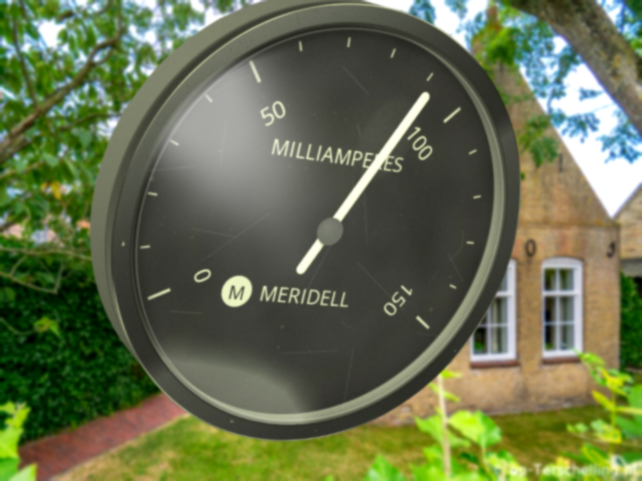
90 mA
